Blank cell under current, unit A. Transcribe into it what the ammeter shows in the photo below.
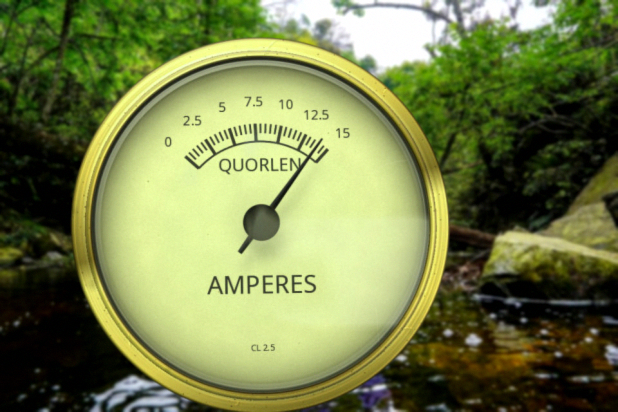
14 A
